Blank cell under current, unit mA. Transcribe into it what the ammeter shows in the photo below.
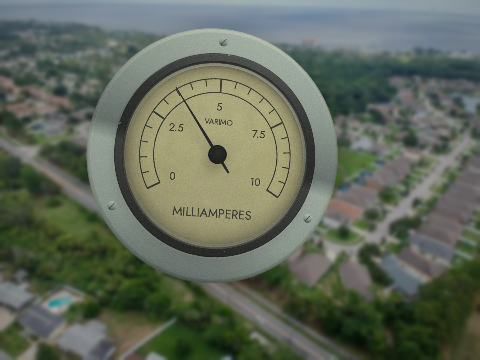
3.5 mA
